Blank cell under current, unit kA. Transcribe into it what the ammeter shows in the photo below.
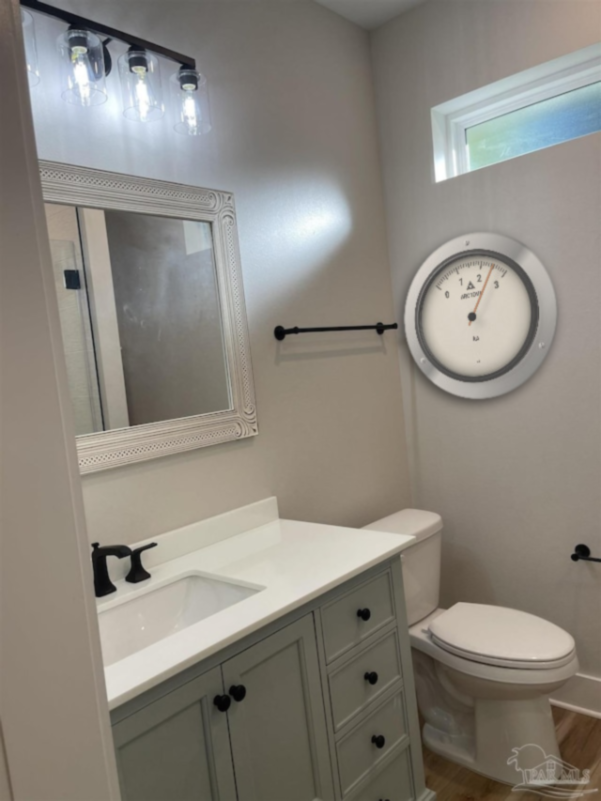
2.5 kA
